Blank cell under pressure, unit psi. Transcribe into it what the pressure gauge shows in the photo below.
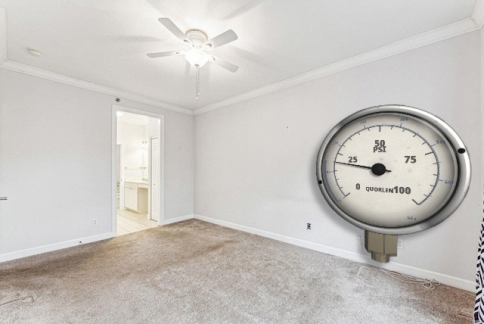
20 psi
